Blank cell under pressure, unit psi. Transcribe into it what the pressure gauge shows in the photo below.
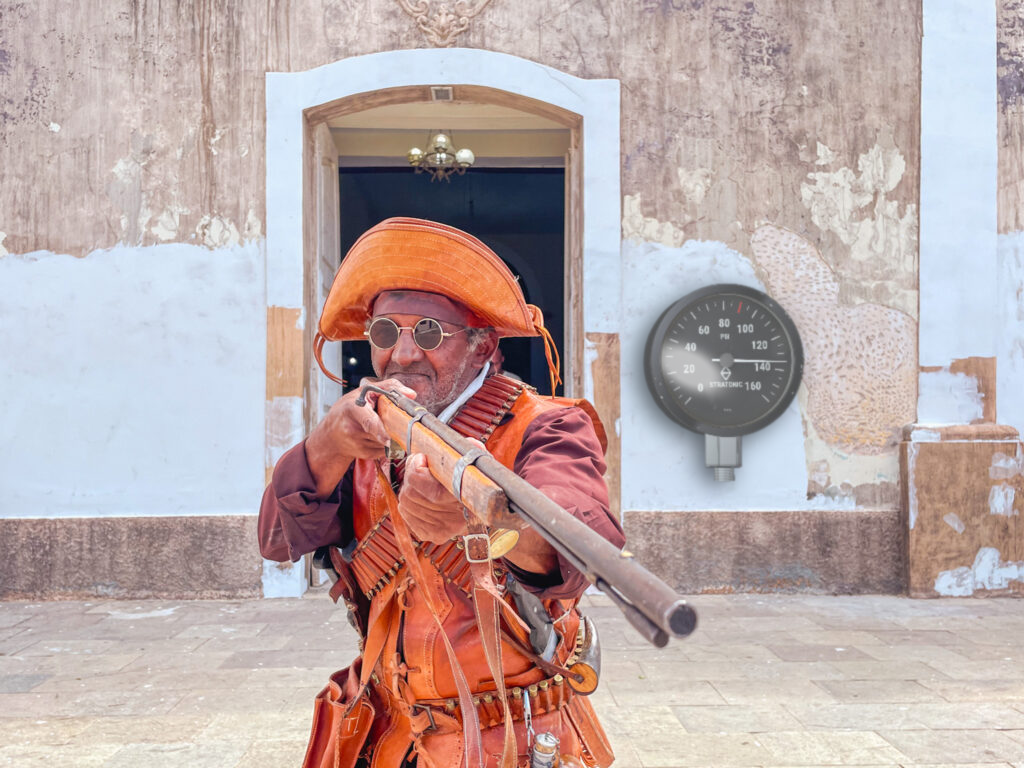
135 psi
